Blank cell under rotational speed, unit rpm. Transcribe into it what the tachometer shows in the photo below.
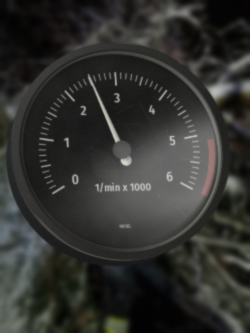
2500 rpm
